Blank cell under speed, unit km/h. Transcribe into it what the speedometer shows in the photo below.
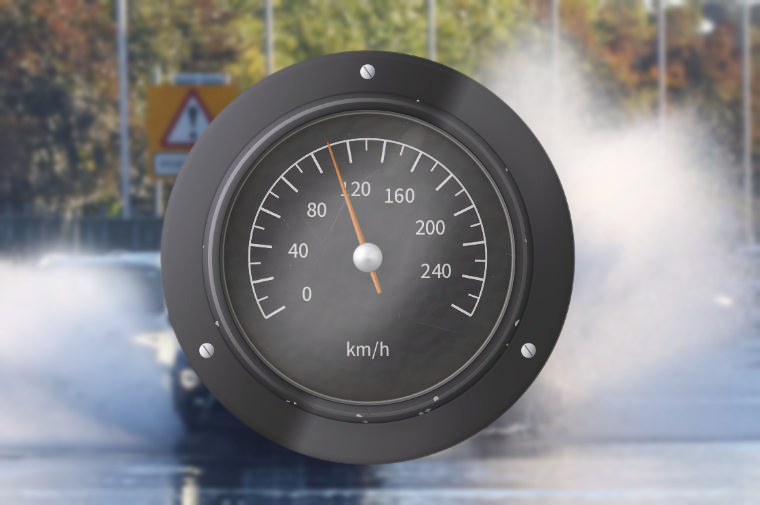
110 km/h
